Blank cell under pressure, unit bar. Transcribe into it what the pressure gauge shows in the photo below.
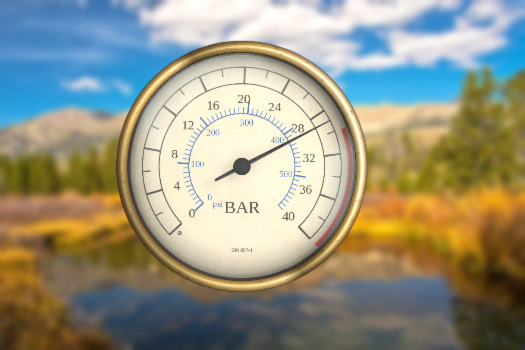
29 bar
